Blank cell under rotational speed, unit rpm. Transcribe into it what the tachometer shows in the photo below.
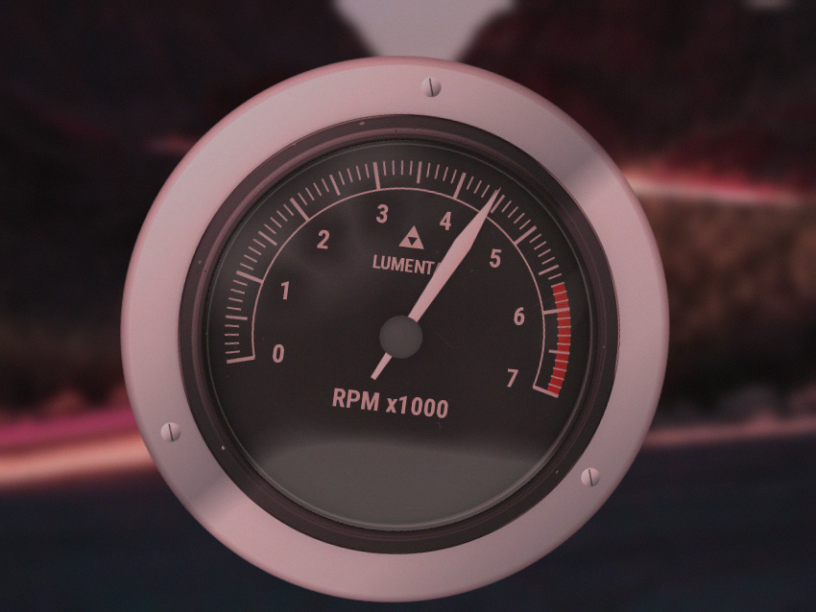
4400 rpm
